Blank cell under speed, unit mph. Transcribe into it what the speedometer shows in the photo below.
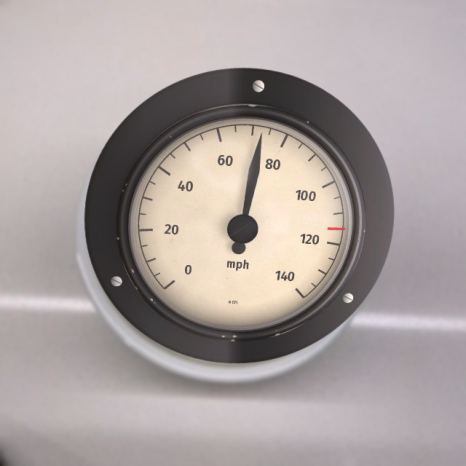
72.5 mph
